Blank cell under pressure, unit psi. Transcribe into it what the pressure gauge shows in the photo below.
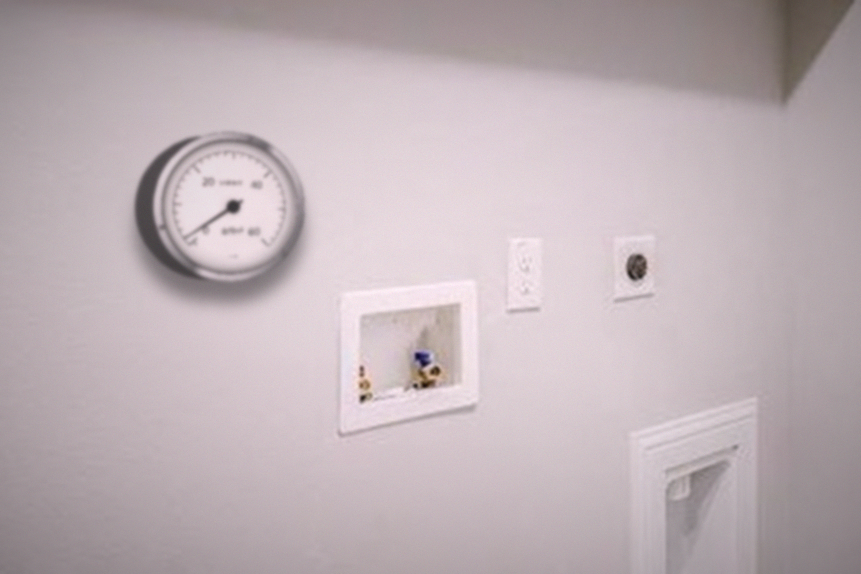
2 psi
